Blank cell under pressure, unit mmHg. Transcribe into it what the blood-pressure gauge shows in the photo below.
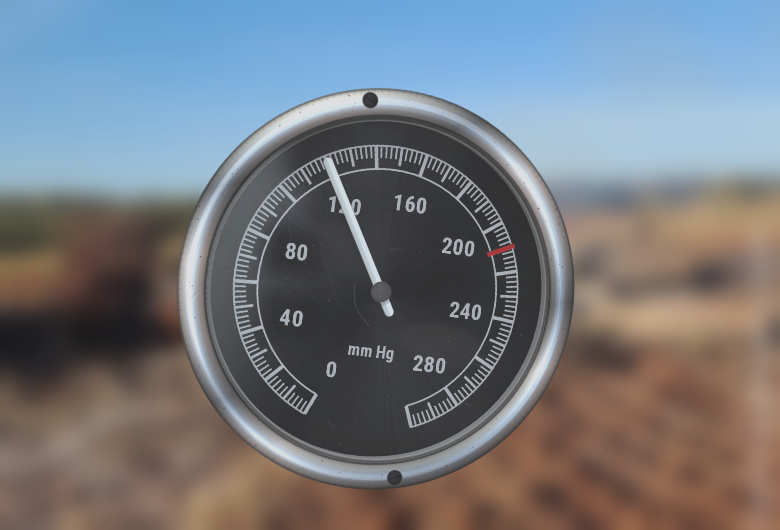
120 mmHg
